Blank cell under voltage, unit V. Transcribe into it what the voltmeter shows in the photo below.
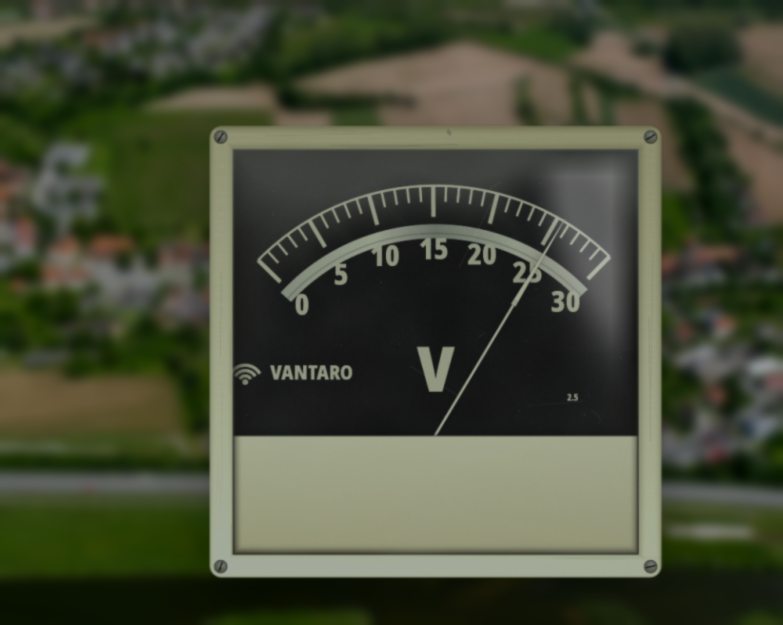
25.5 V
